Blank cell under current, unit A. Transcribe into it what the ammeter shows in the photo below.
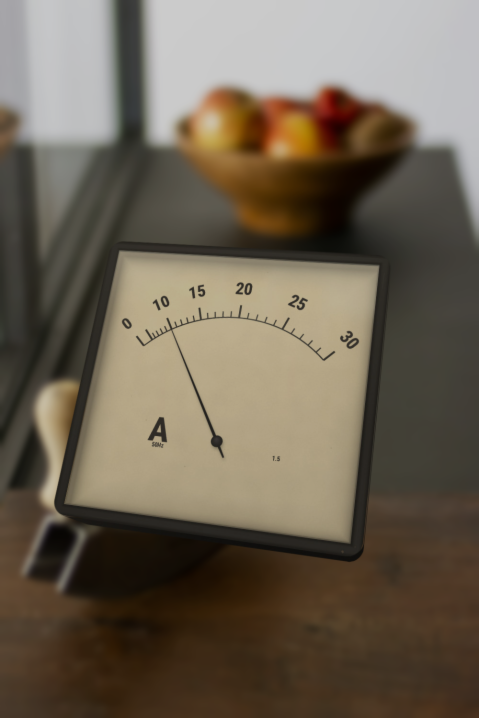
10 A
